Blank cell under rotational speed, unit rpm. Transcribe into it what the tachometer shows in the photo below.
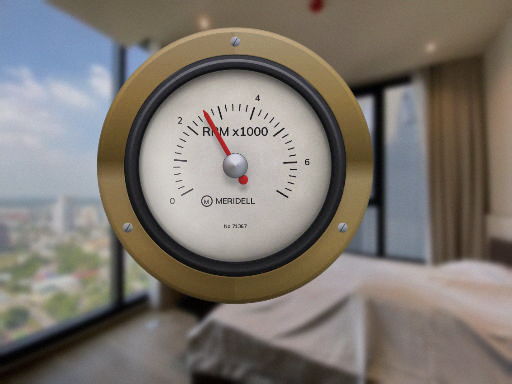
2600 rpm
